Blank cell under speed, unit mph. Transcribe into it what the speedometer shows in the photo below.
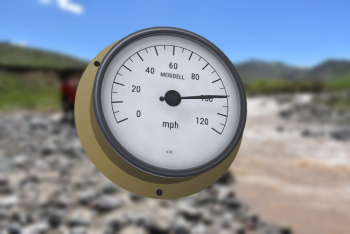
100 mph
